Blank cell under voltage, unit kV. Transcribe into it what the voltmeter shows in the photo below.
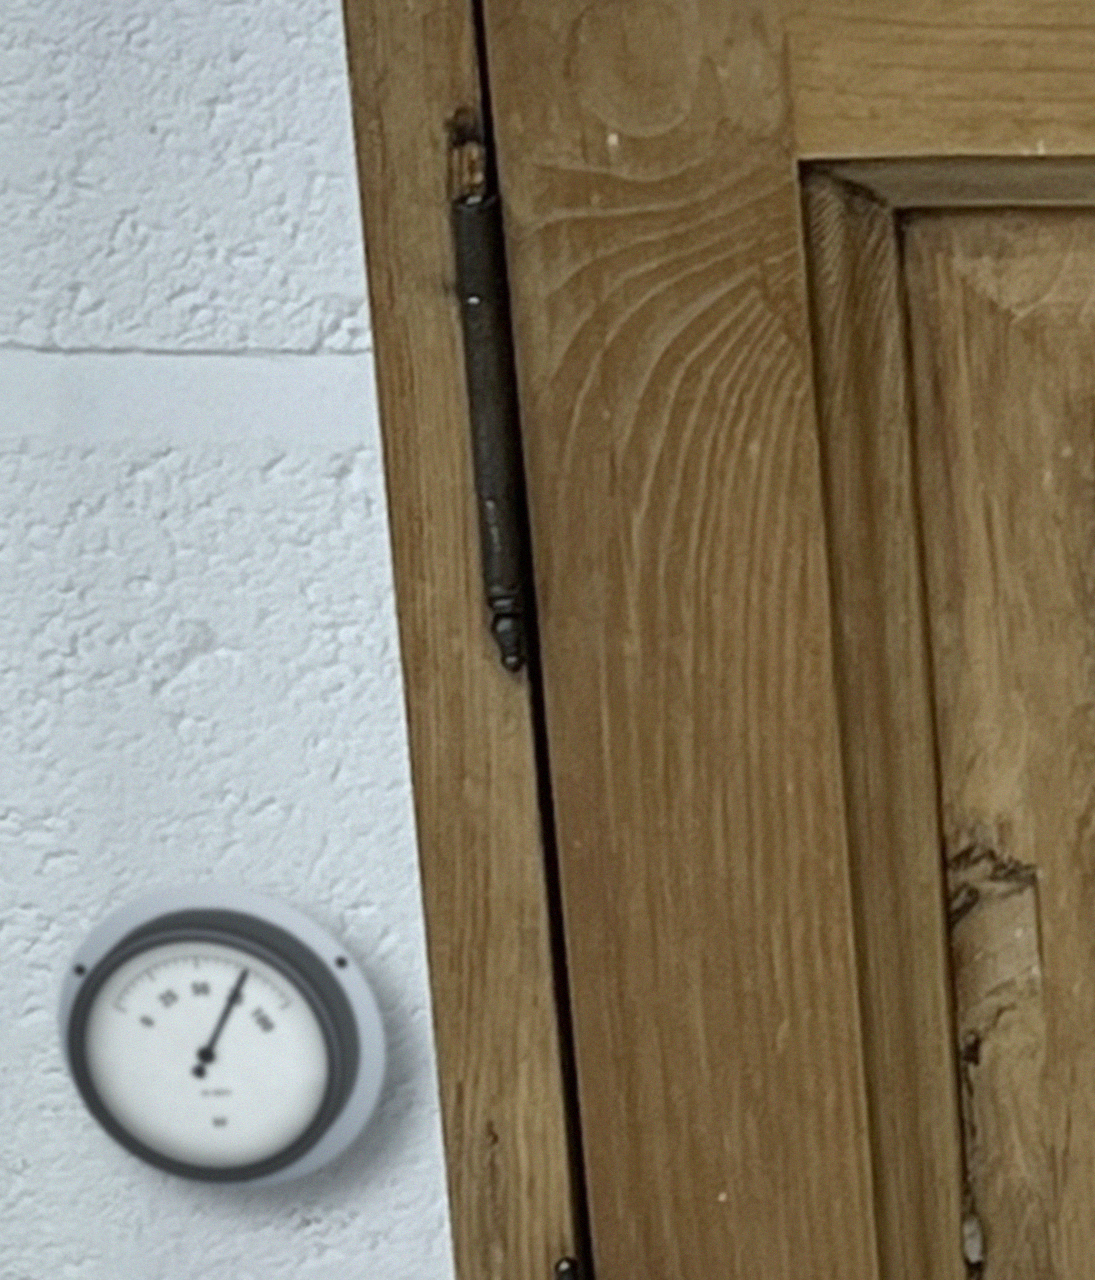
75 kV
